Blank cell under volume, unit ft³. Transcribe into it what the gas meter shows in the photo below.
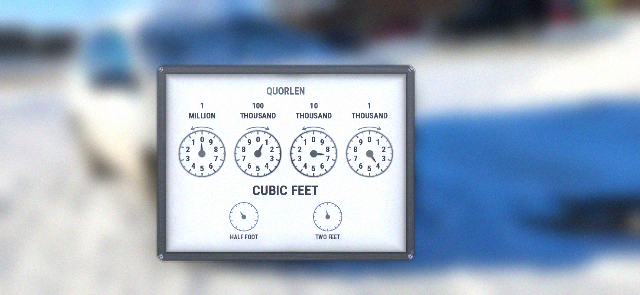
7400 ft³
